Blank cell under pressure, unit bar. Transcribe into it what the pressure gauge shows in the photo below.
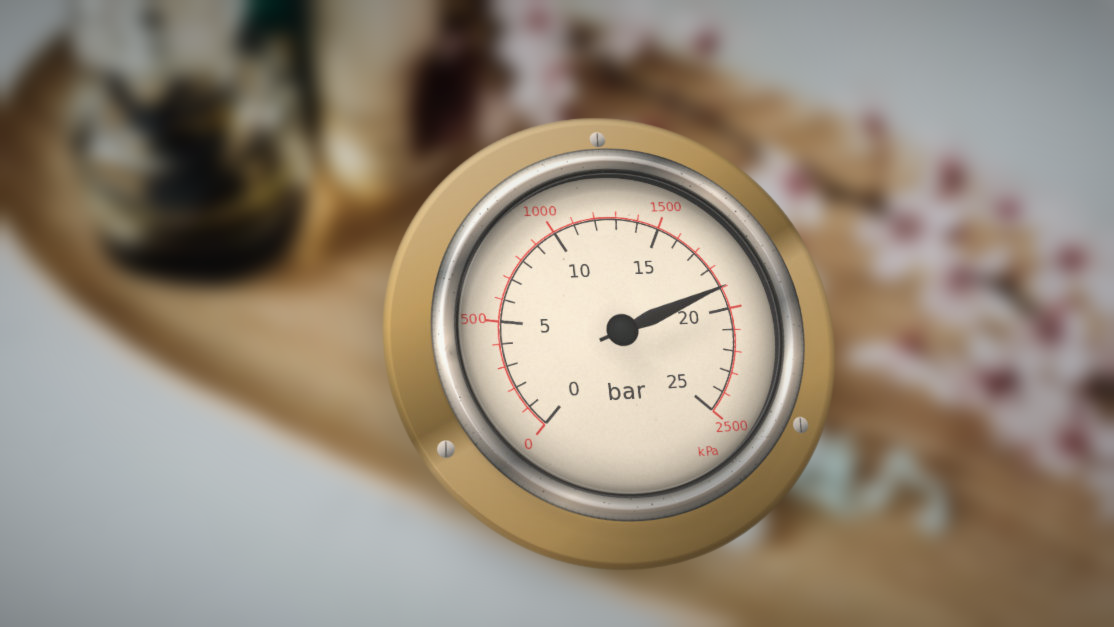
19 bar
